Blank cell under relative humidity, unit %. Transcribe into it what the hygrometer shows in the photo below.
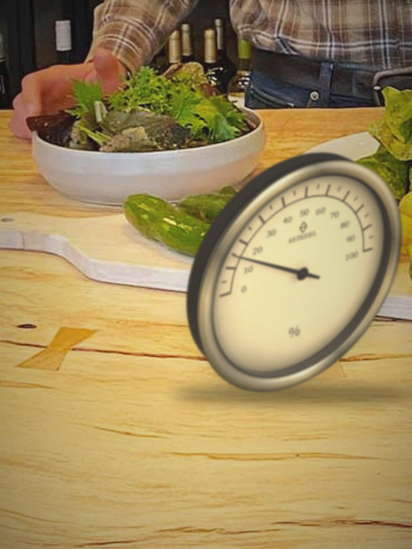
15 %
